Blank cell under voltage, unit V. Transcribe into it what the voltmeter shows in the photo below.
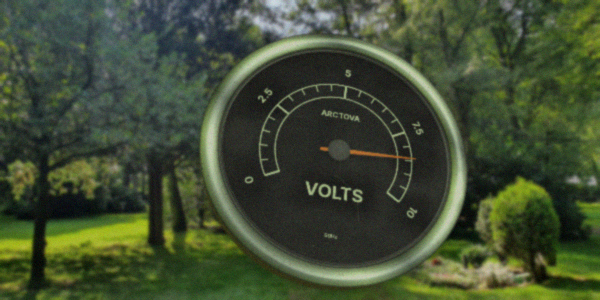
8.5 V
